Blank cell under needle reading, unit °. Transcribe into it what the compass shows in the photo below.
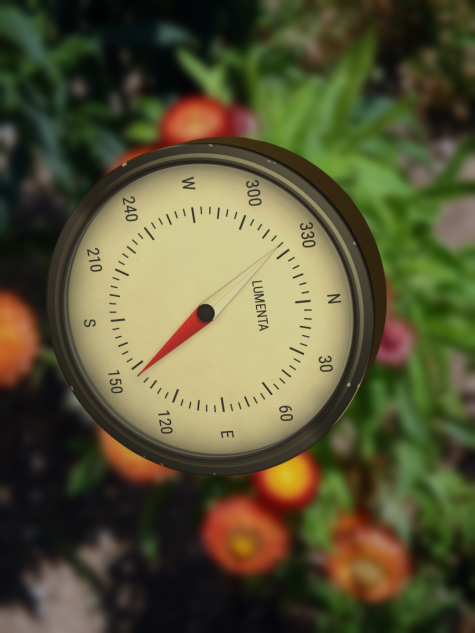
145 °
